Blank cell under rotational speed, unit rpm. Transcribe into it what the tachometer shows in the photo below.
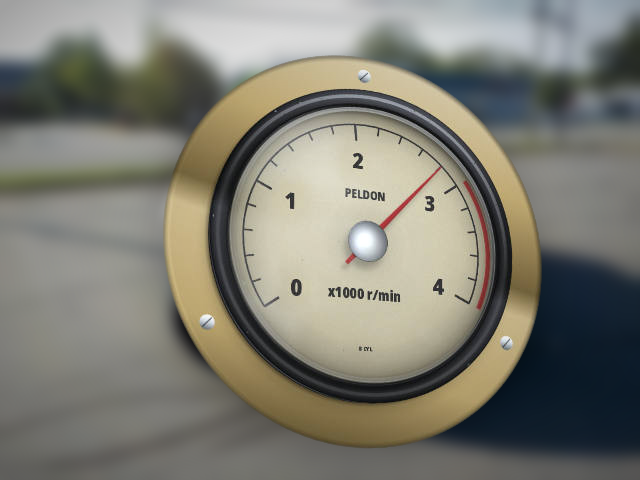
2800 rpm
